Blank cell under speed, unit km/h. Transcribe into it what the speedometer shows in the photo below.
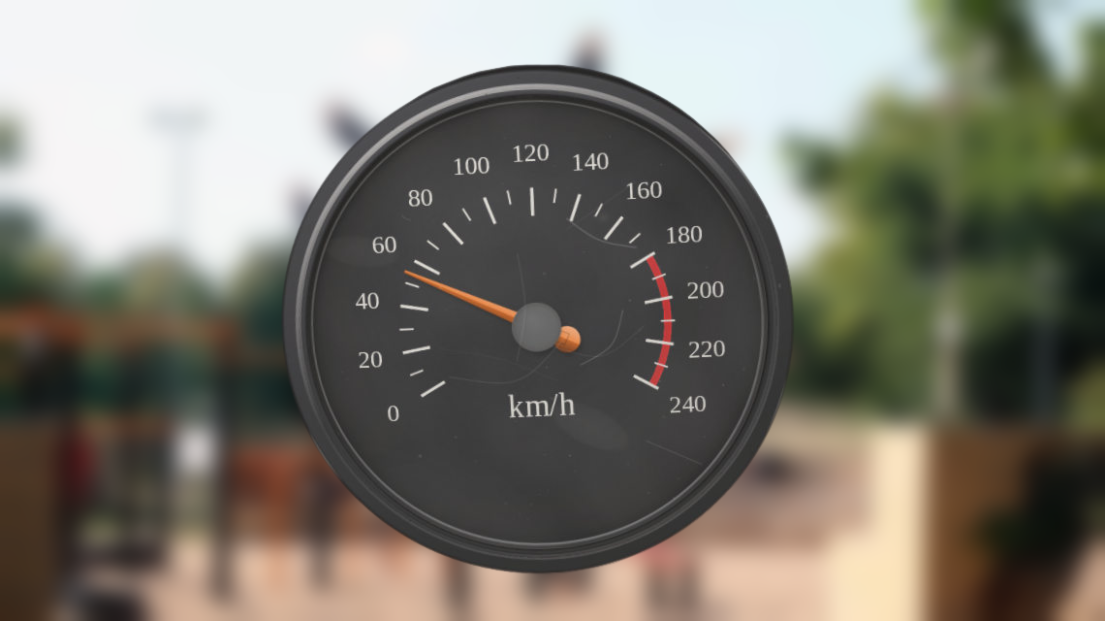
55 km/h
